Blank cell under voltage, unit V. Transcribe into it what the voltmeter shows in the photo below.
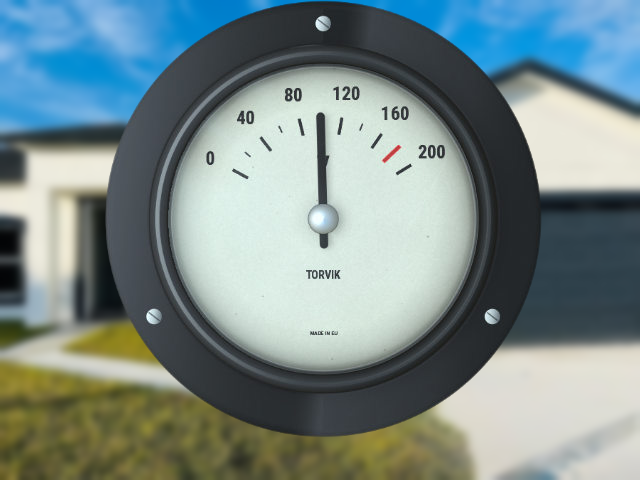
100 V
